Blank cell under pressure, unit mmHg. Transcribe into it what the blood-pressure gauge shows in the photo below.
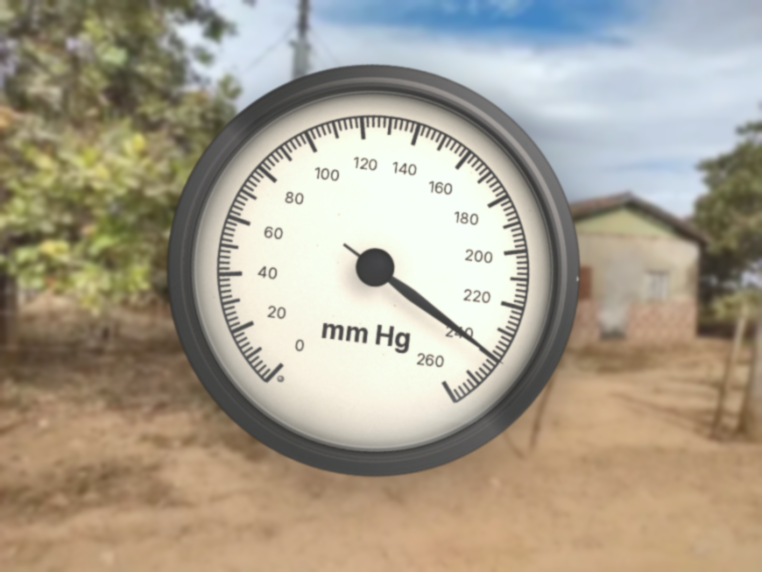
240 mmHg
